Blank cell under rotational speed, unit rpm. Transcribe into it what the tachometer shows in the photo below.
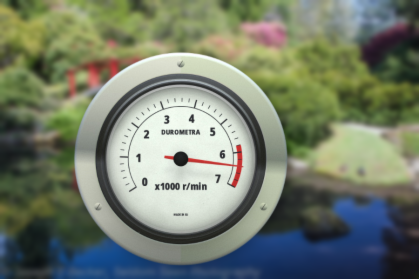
6400 rpm
